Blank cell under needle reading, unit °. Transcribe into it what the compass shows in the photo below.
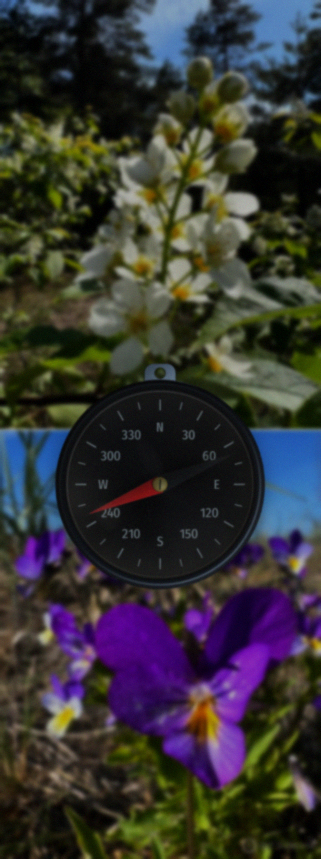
247.5 °
